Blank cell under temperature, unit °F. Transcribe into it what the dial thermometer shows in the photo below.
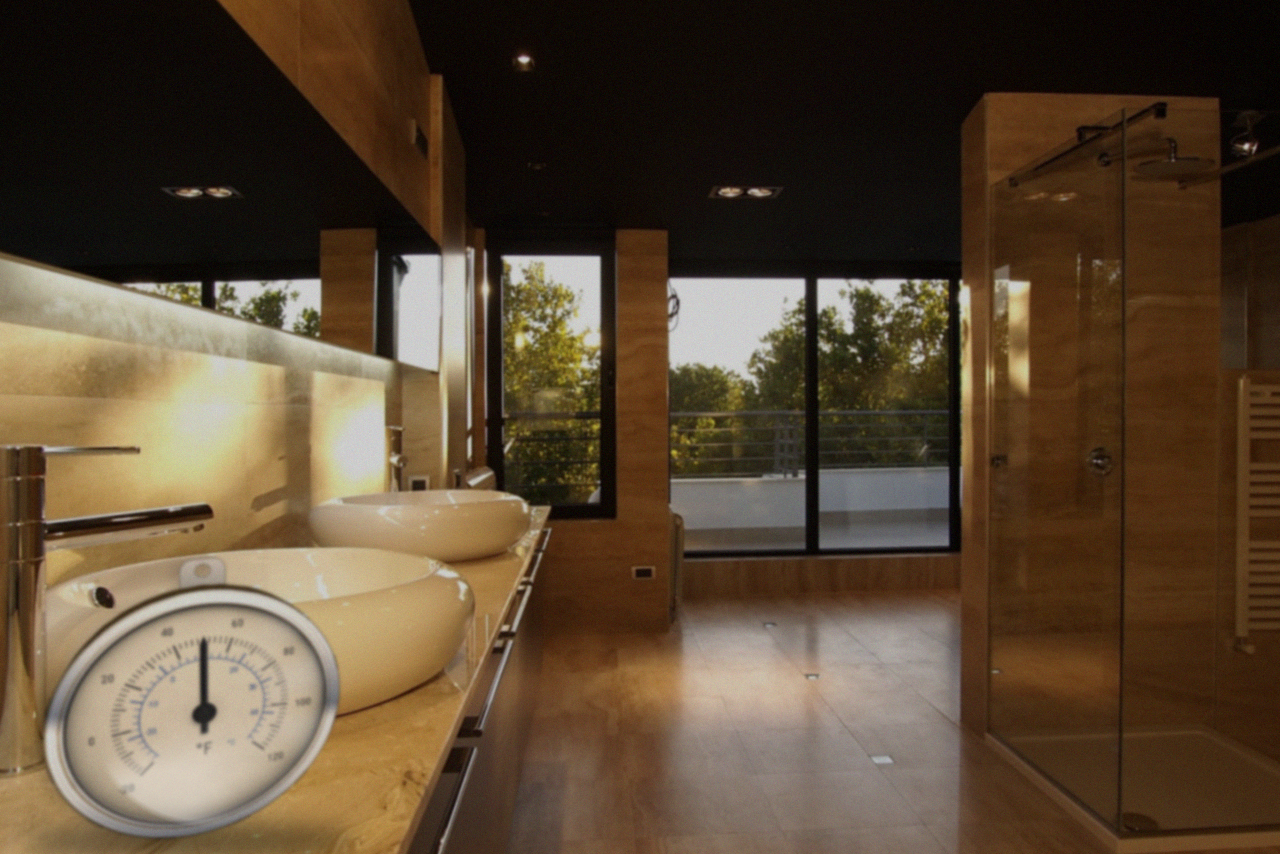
50 °F
